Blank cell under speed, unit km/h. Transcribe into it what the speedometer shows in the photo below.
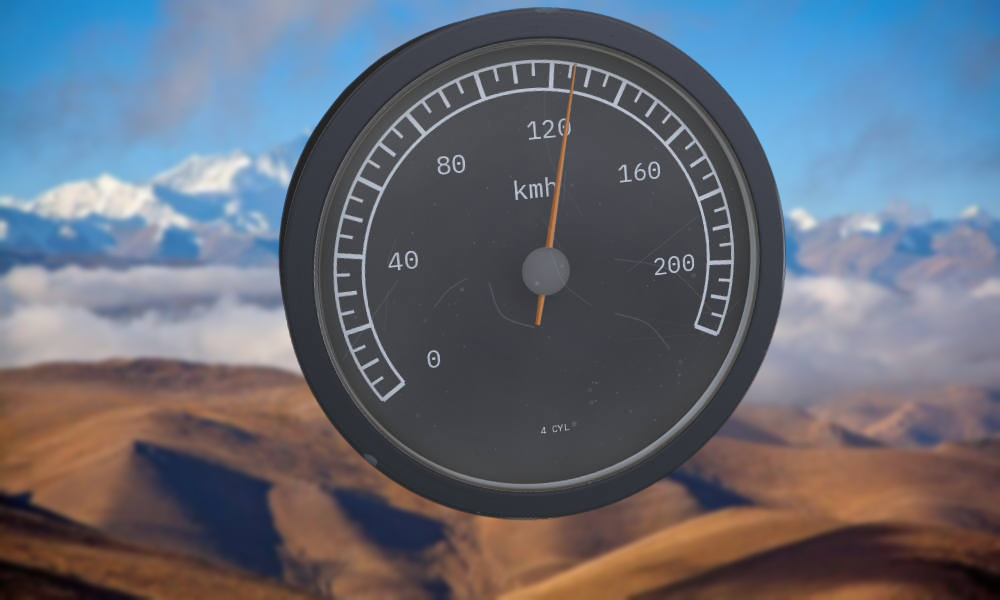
125 km/h
